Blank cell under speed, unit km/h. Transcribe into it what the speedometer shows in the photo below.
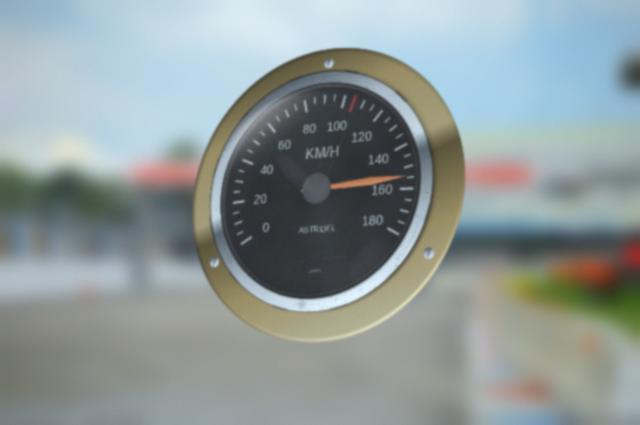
155 km/h
